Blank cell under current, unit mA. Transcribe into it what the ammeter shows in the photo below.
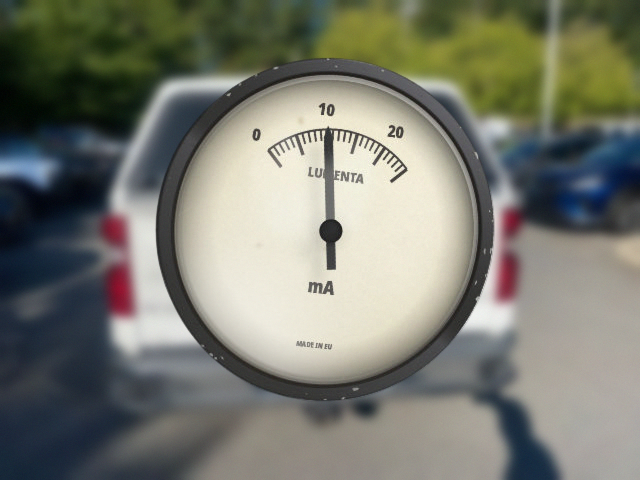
10 mA
